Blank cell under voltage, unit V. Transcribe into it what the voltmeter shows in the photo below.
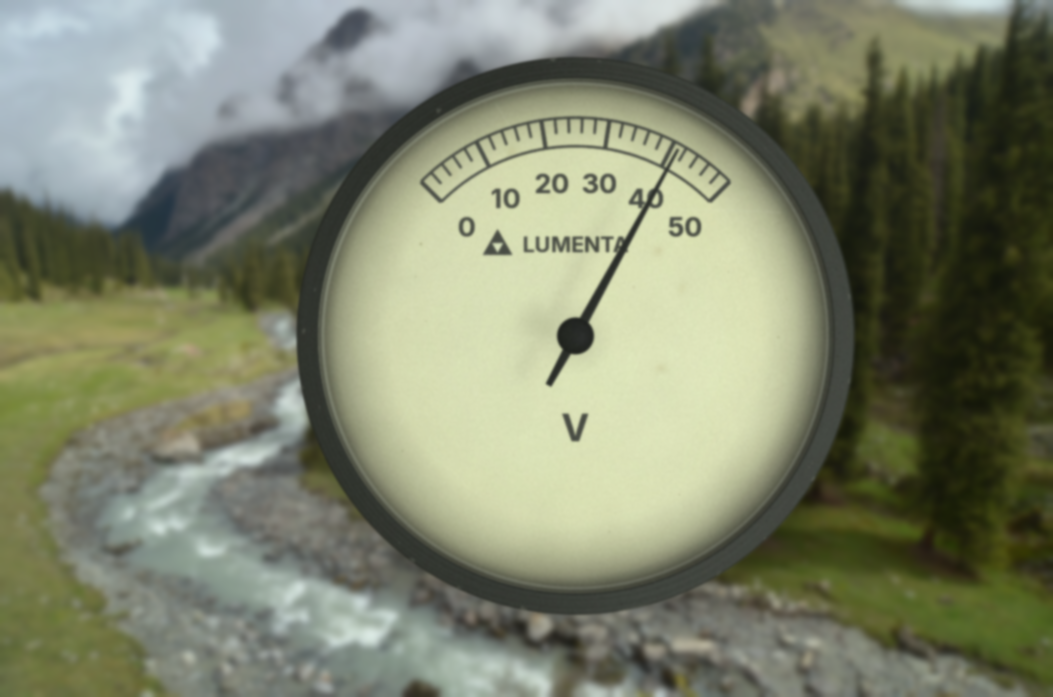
41 V
